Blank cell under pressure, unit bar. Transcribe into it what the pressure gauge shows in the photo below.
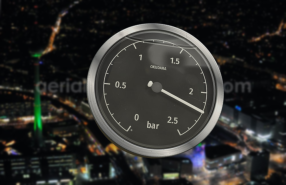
2.2 bar
